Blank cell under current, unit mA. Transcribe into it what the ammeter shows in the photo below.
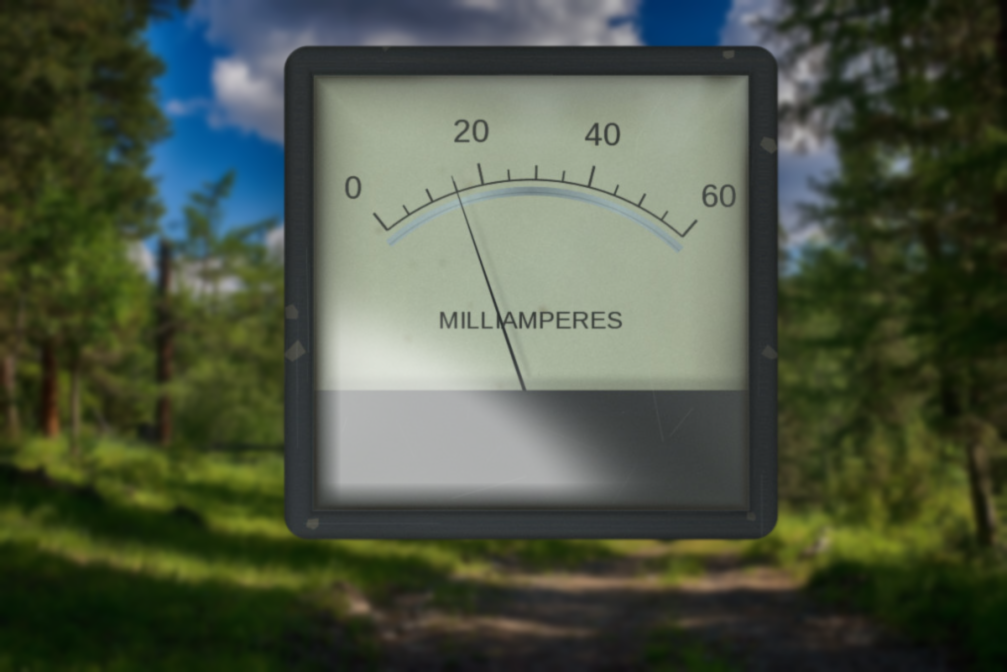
15 mA
